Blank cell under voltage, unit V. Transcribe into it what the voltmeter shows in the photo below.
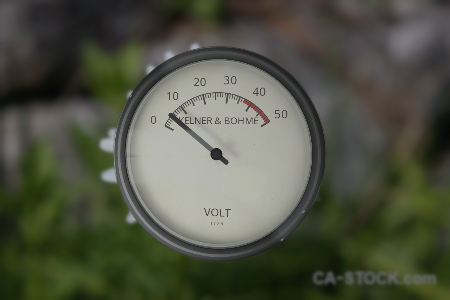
5 V
